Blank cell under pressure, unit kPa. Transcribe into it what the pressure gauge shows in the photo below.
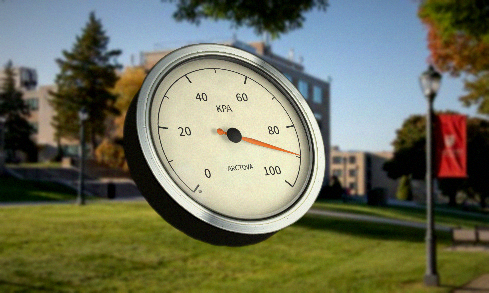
90 kPa
